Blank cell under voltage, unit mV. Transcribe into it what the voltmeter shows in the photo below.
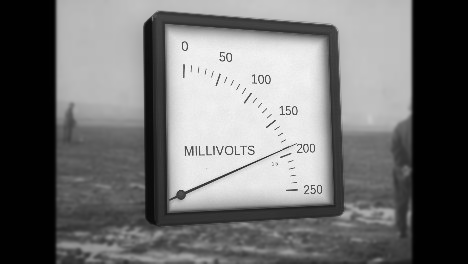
190 mV
